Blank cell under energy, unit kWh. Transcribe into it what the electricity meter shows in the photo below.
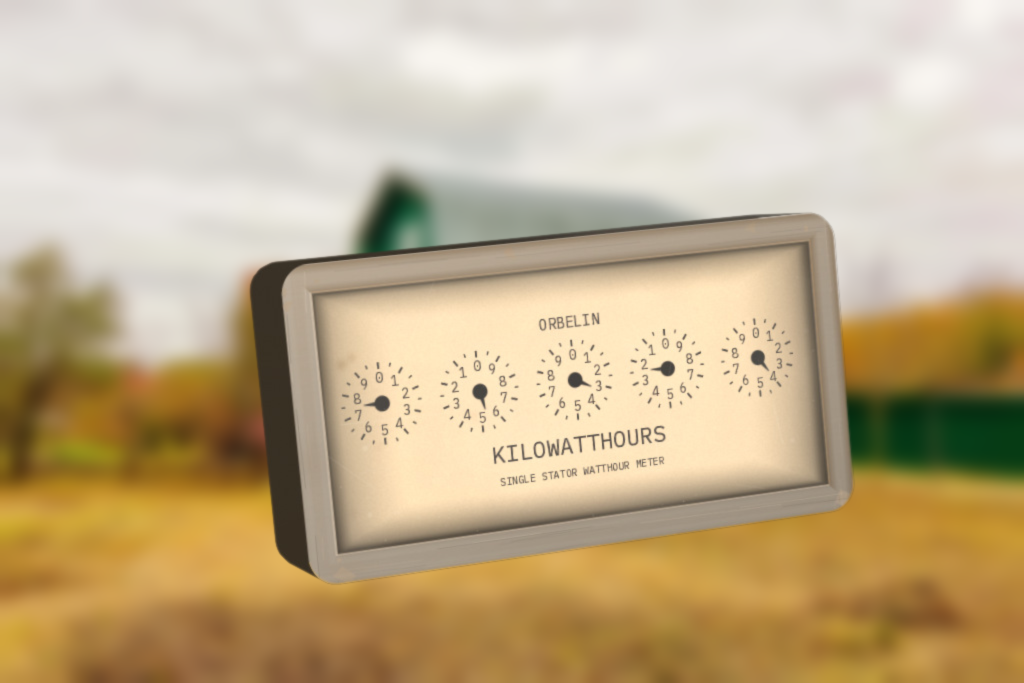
75324 kWh
